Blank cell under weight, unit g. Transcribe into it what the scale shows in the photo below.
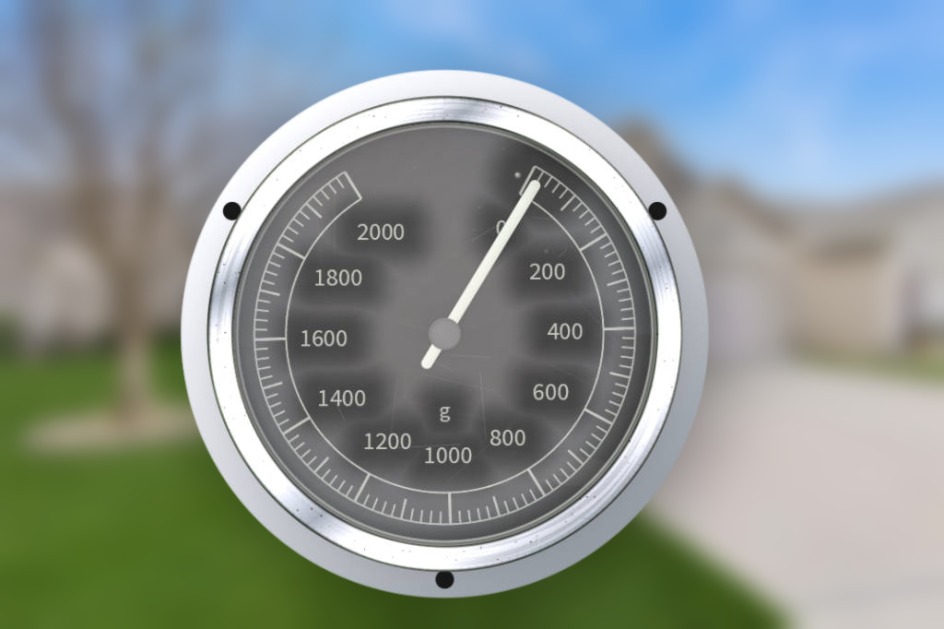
20 g
